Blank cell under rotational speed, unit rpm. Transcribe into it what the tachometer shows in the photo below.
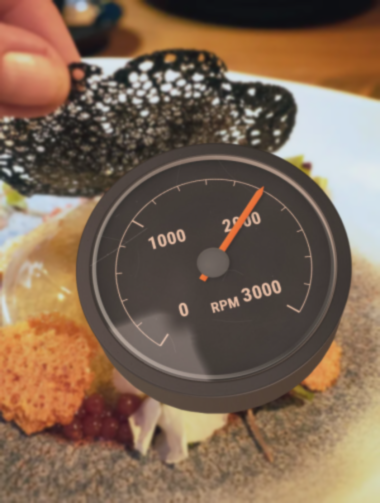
2000 rpm
